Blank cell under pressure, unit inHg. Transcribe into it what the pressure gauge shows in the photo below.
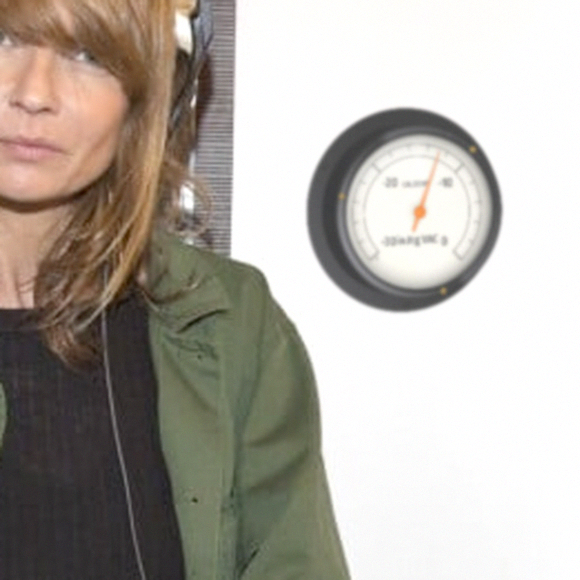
-13 inHg
